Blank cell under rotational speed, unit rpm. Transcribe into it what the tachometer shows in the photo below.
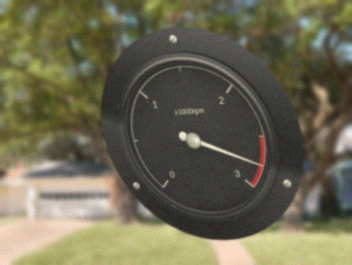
2750 rpm
